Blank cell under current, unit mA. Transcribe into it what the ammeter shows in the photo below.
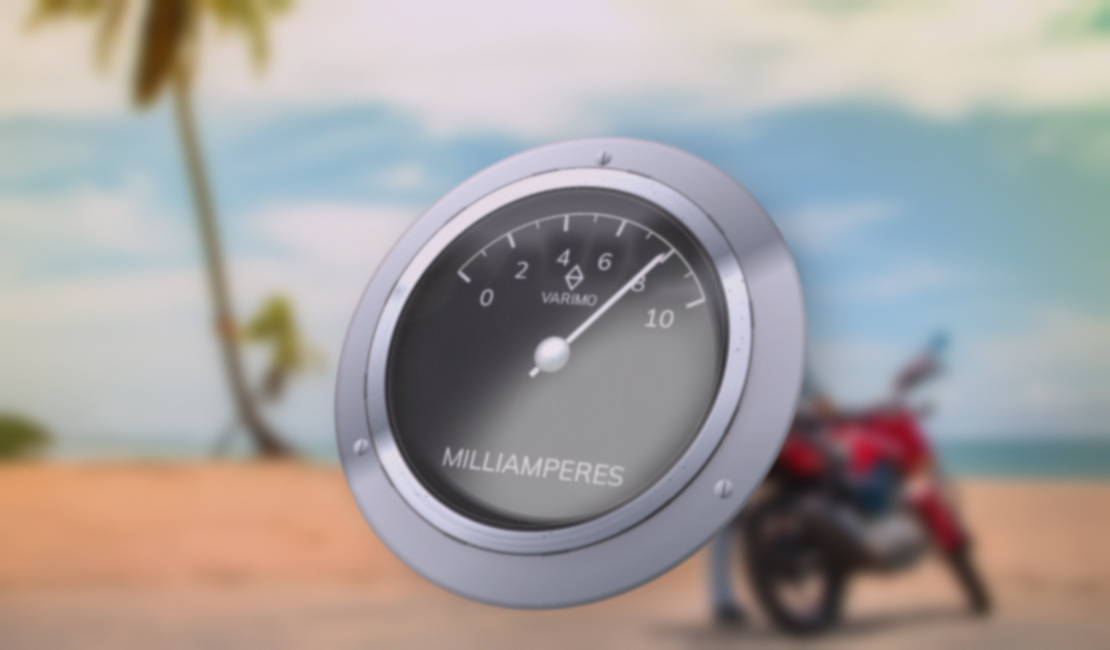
8 mA
